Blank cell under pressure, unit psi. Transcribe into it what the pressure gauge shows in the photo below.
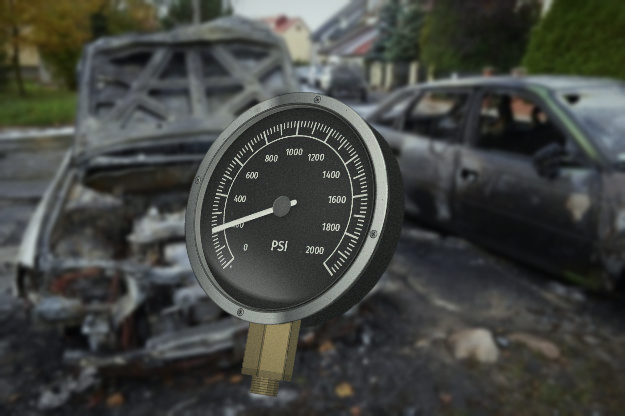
200 psi
